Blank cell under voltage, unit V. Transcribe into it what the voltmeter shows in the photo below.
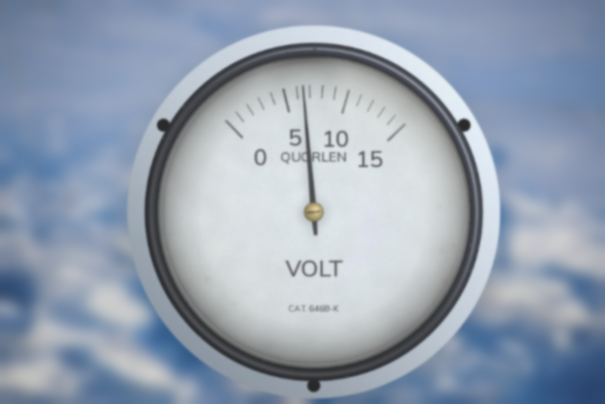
6.5 V
